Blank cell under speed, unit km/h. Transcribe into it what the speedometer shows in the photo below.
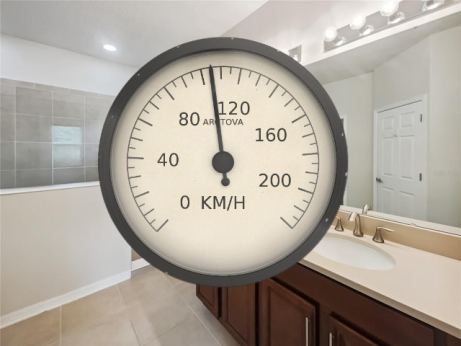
105 km/h
